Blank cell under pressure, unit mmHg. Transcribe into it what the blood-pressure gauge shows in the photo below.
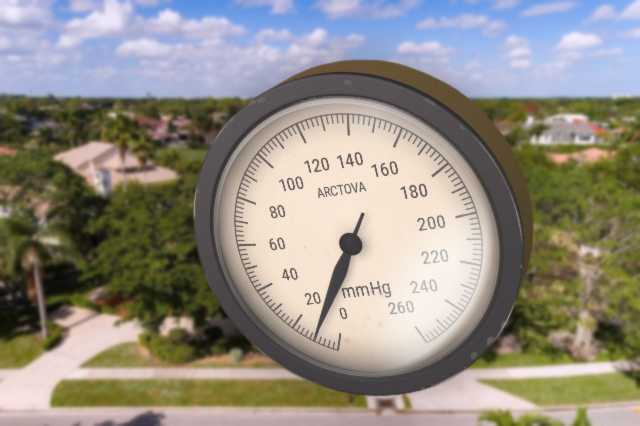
10 mmHg
